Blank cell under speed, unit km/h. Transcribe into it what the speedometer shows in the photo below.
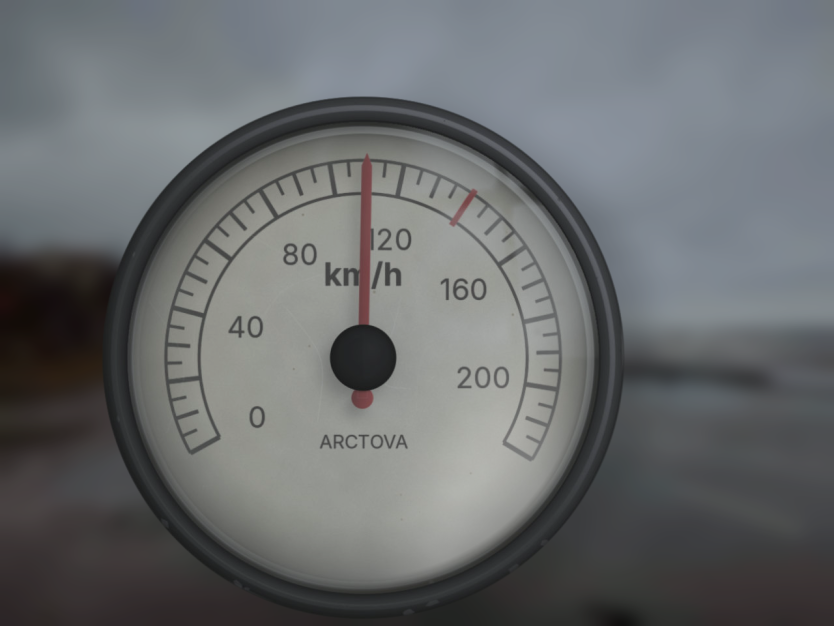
110 km/h
